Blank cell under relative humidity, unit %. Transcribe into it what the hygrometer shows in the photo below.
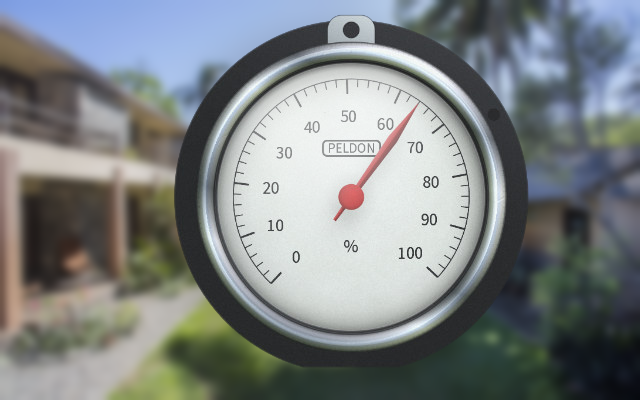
64 %
